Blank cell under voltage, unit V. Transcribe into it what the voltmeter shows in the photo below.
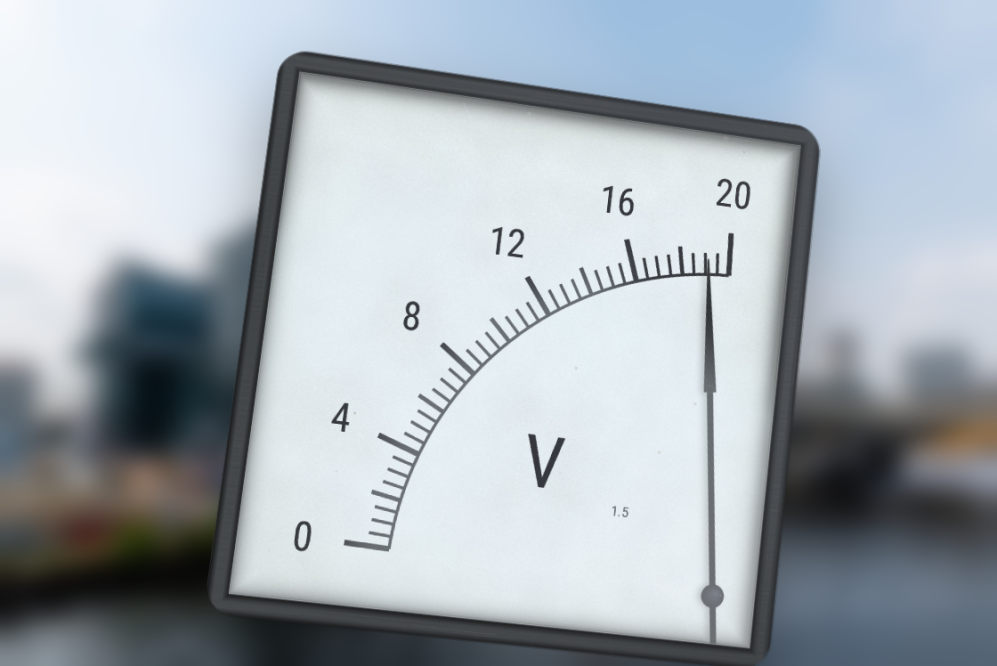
19 V
